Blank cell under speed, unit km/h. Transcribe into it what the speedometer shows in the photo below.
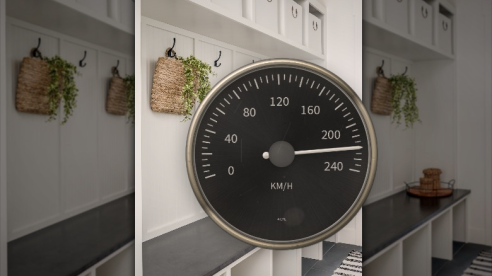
220 km/h
